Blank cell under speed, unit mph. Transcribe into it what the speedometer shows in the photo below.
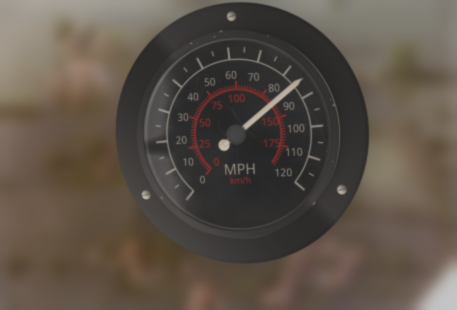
85 mph
